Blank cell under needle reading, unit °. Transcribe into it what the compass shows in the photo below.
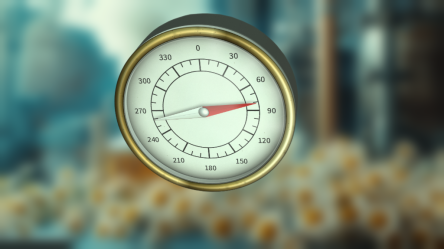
80 °
